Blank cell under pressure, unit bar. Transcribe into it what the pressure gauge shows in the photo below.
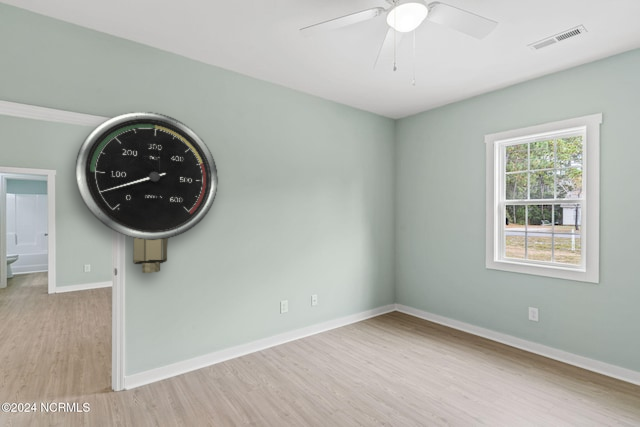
50 bar
